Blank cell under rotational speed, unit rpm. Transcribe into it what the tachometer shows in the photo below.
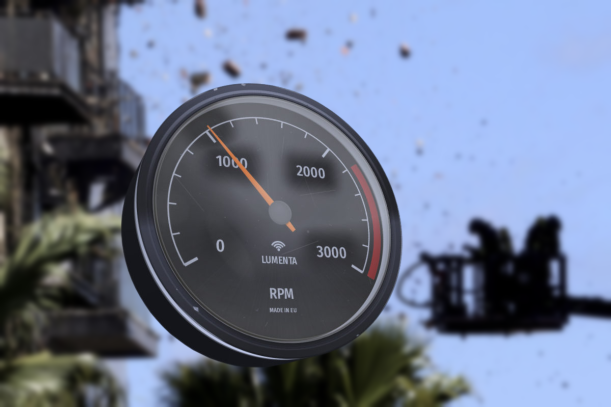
1000 rpm
